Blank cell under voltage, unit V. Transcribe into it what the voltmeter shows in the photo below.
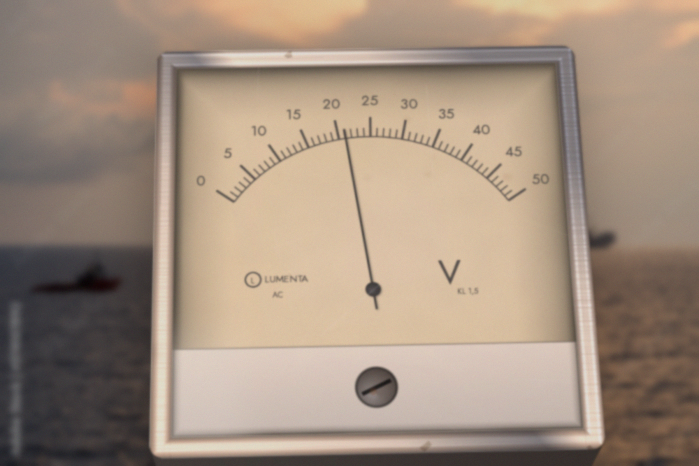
21 V
